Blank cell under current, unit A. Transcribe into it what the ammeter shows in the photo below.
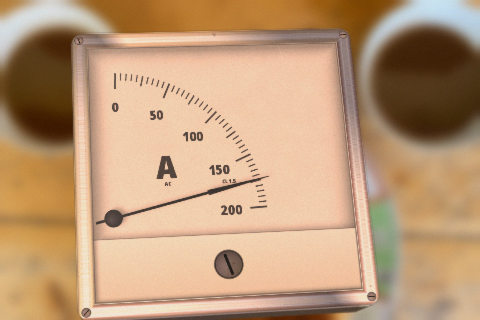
175 A
